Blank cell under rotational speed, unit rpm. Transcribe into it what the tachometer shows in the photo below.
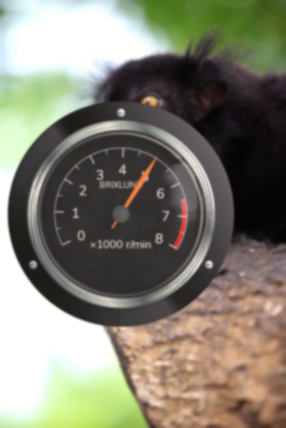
5000 rpm
